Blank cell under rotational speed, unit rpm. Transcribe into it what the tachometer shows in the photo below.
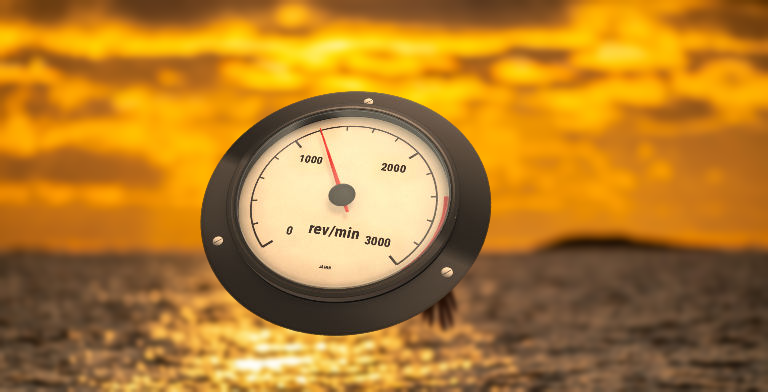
1200 rpm
